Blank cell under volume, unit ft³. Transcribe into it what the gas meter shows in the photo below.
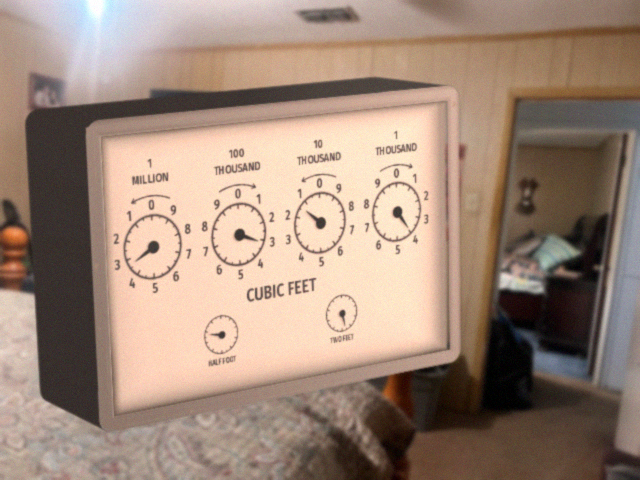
331400 ft³
